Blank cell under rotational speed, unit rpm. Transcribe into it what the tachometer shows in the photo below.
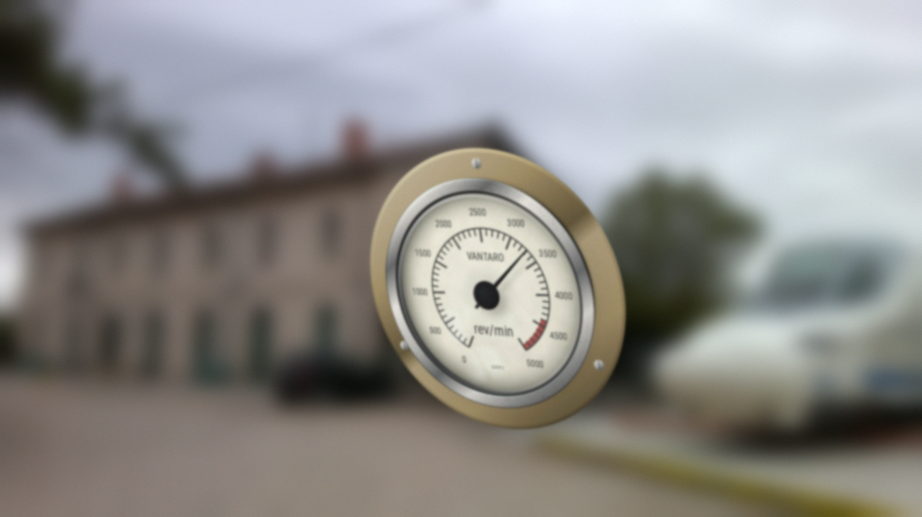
3300 rpm
